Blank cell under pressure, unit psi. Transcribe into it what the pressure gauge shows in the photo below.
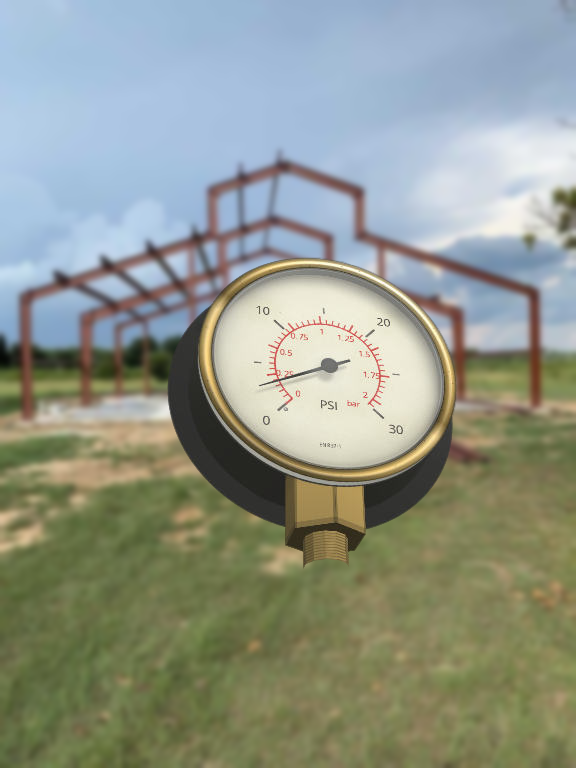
2.5 psi
